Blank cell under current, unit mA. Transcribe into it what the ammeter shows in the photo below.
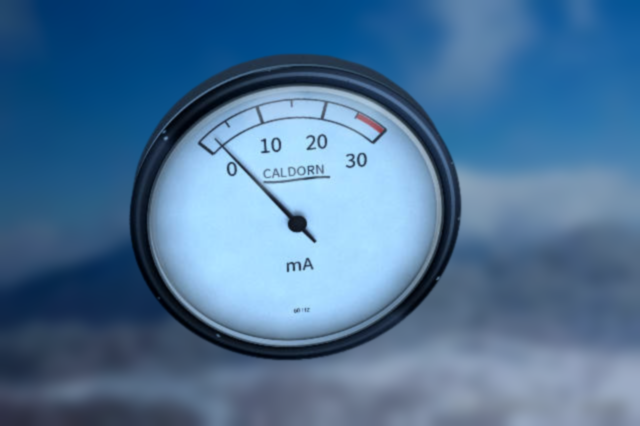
2.5 mA
